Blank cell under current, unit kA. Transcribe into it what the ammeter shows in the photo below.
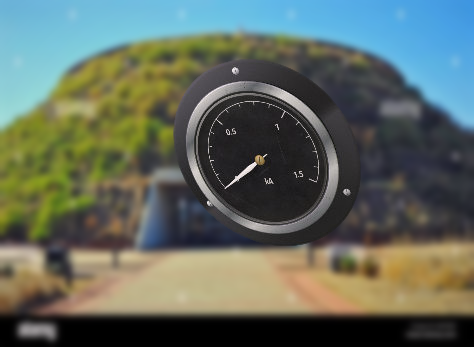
0 kA
